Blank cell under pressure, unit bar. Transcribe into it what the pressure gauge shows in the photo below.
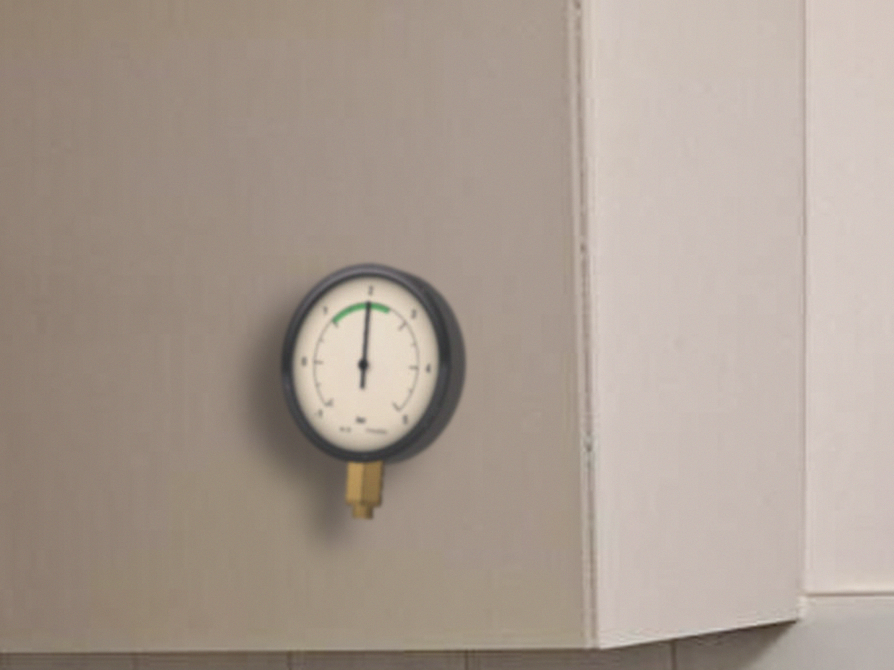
2 bar
